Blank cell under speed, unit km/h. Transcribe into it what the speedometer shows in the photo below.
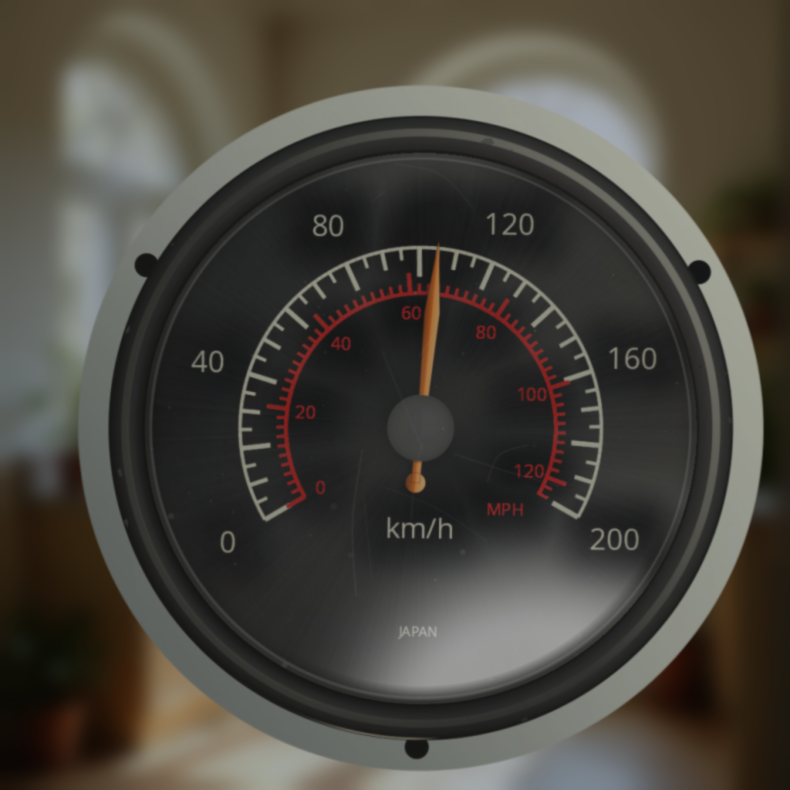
105 km/h
